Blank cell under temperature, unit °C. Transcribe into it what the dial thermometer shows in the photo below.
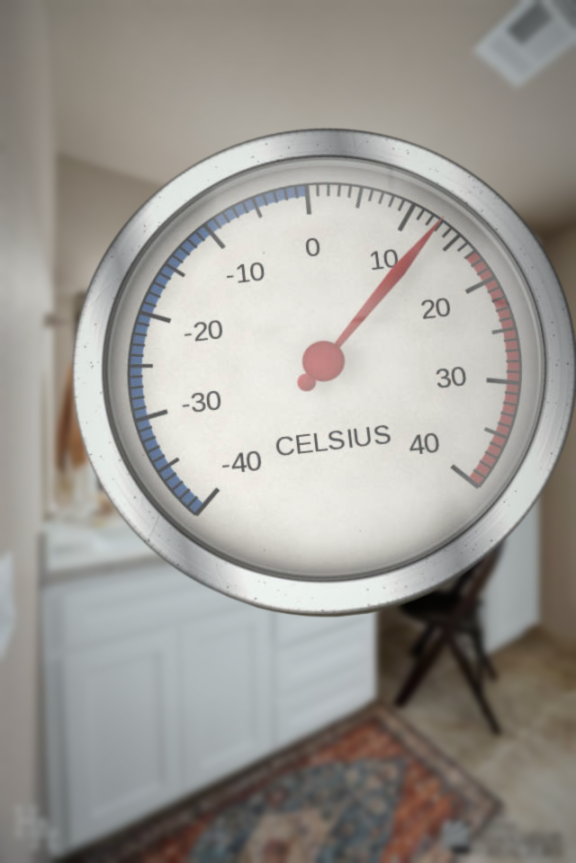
13 °C
